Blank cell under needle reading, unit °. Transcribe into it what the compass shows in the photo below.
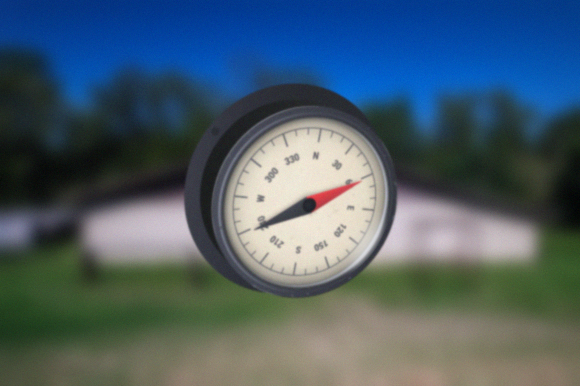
60 °
